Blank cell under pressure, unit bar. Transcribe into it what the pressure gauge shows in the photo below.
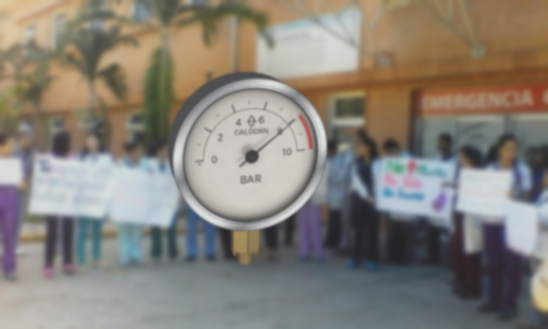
8 bar
